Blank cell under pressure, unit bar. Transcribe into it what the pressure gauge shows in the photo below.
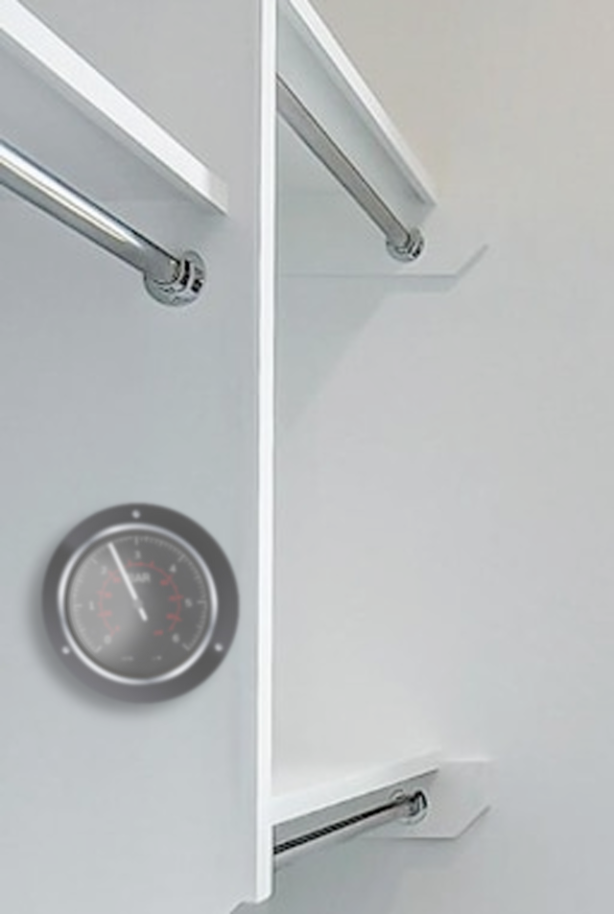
2.5 bar
